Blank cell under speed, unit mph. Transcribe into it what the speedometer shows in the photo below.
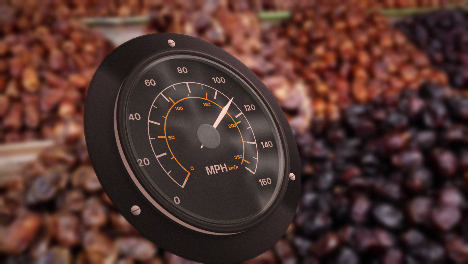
110 mph
